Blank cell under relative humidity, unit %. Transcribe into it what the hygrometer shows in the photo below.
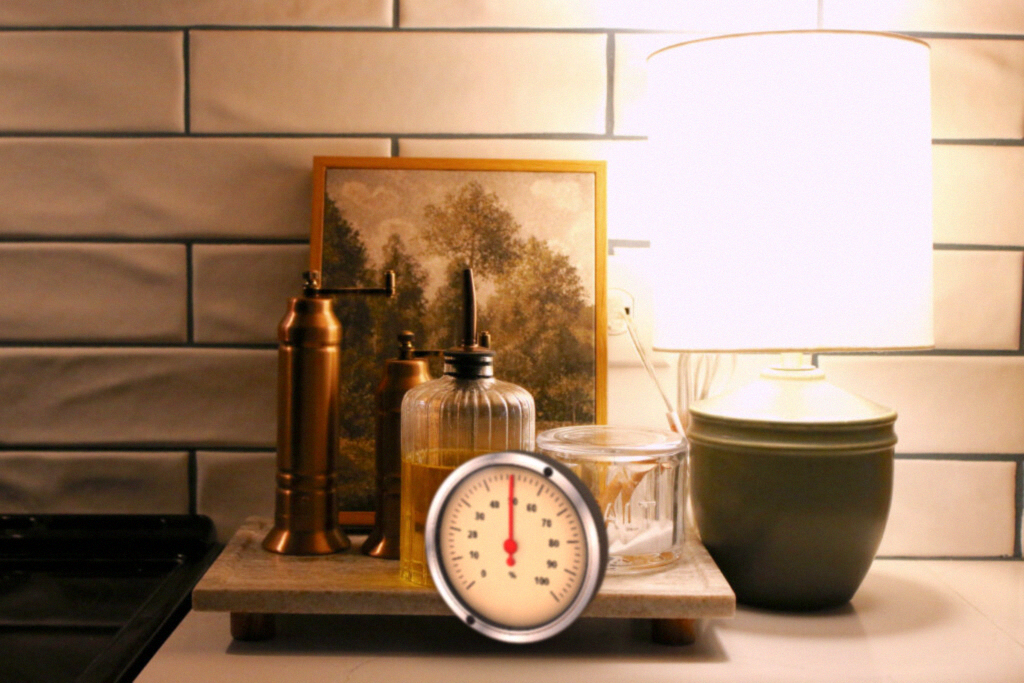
50 %
